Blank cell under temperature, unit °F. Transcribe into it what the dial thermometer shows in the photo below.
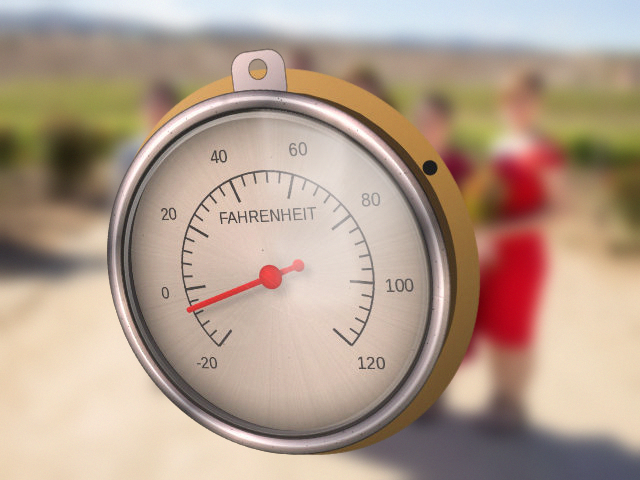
-6 °F
